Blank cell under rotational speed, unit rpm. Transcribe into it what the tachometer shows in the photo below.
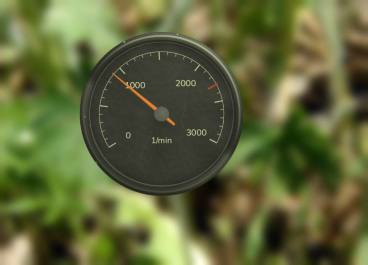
900 rpm
